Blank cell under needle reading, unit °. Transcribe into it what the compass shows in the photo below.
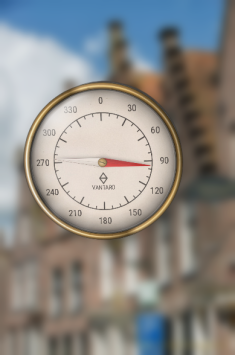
95 °
